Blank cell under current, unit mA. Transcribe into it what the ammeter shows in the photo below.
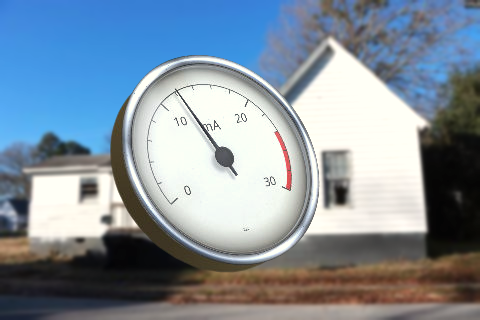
12 mA
